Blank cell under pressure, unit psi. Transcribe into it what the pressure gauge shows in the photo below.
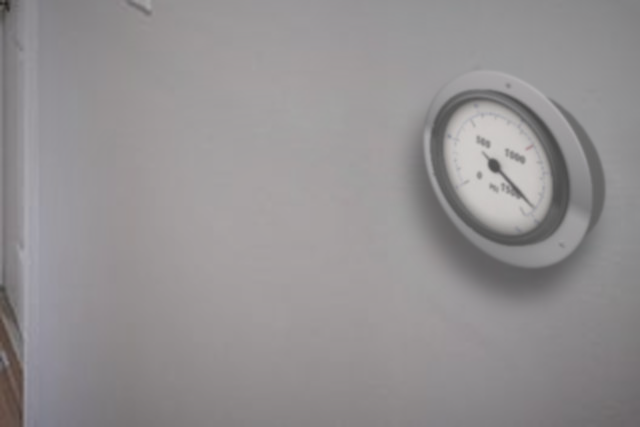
1400 psi
